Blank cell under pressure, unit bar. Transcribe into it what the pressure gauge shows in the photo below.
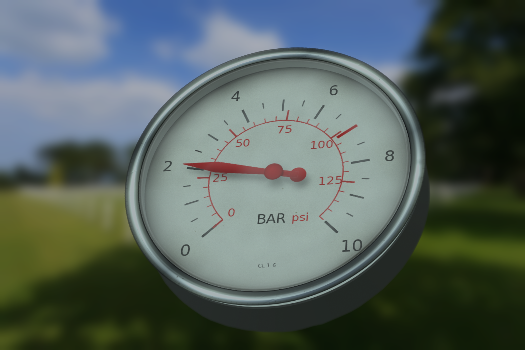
2 bar
